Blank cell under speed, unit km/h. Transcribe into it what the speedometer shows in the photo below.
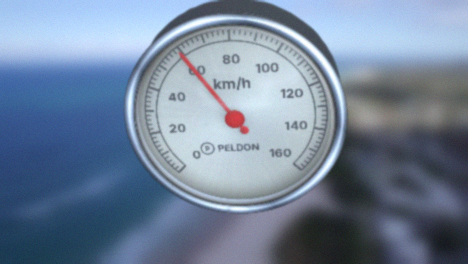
60 km/h
